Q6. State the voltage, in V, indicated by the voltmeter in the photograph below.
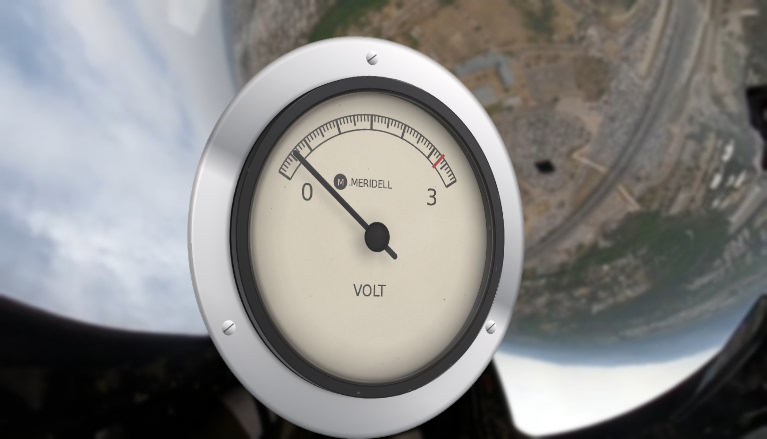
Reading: 0.25 V
